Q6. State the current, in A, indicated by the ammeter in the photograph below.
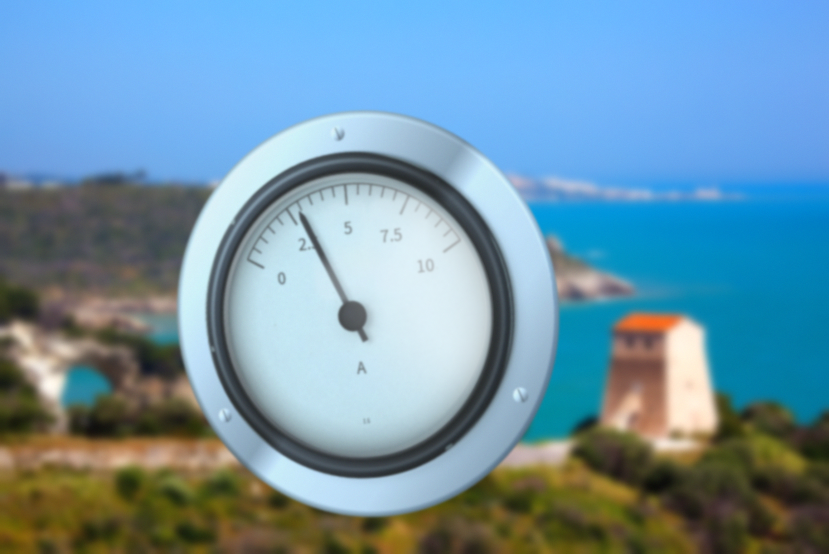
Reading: 3 A
